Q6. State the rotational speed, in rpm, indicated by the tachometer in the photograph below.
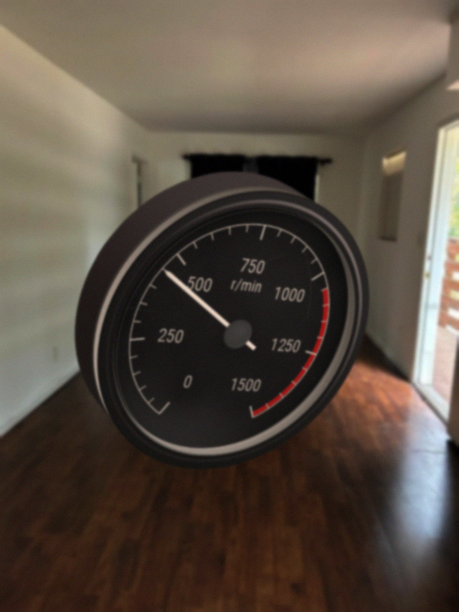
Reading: 450 rpm
